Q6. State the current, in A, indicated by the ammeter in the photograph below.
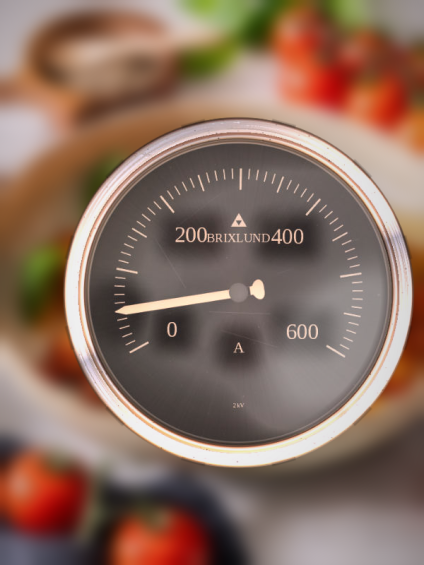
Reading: 50 A
